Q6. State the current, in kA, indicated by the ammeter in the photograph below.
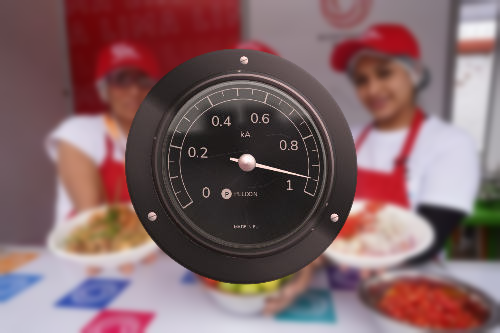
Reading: 0.95 kA
